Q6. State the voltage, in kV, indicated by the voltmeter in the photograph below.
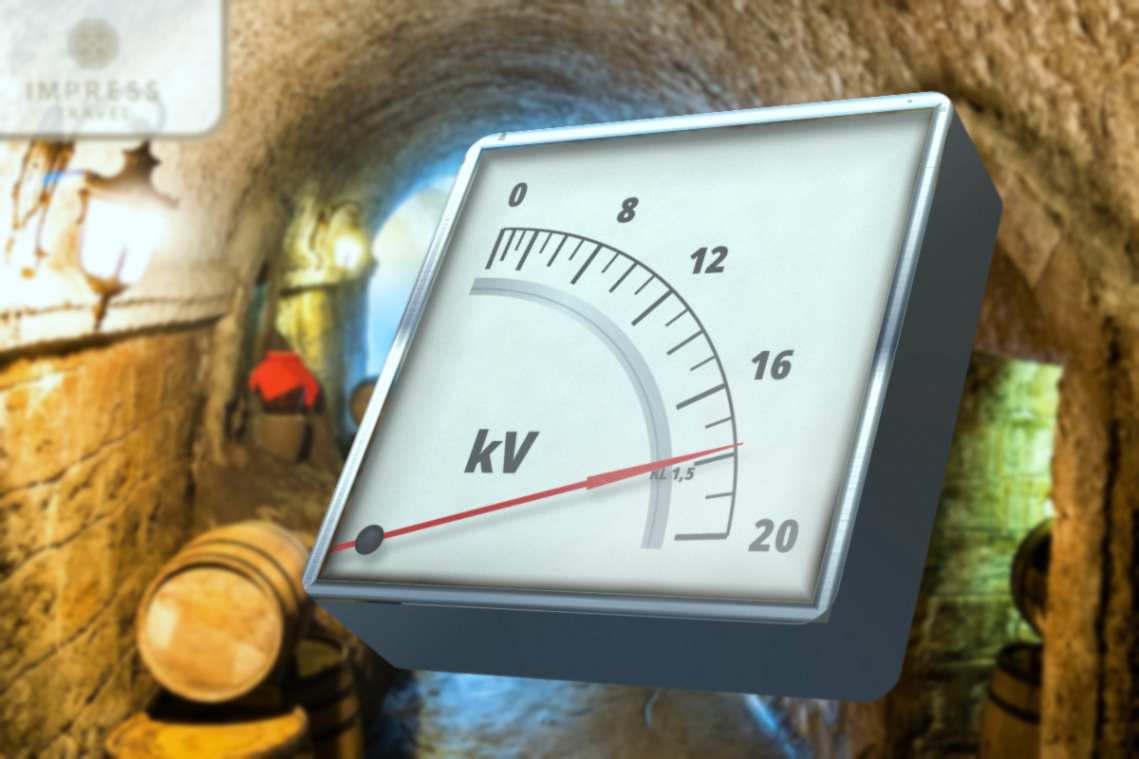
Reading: 18 kV
